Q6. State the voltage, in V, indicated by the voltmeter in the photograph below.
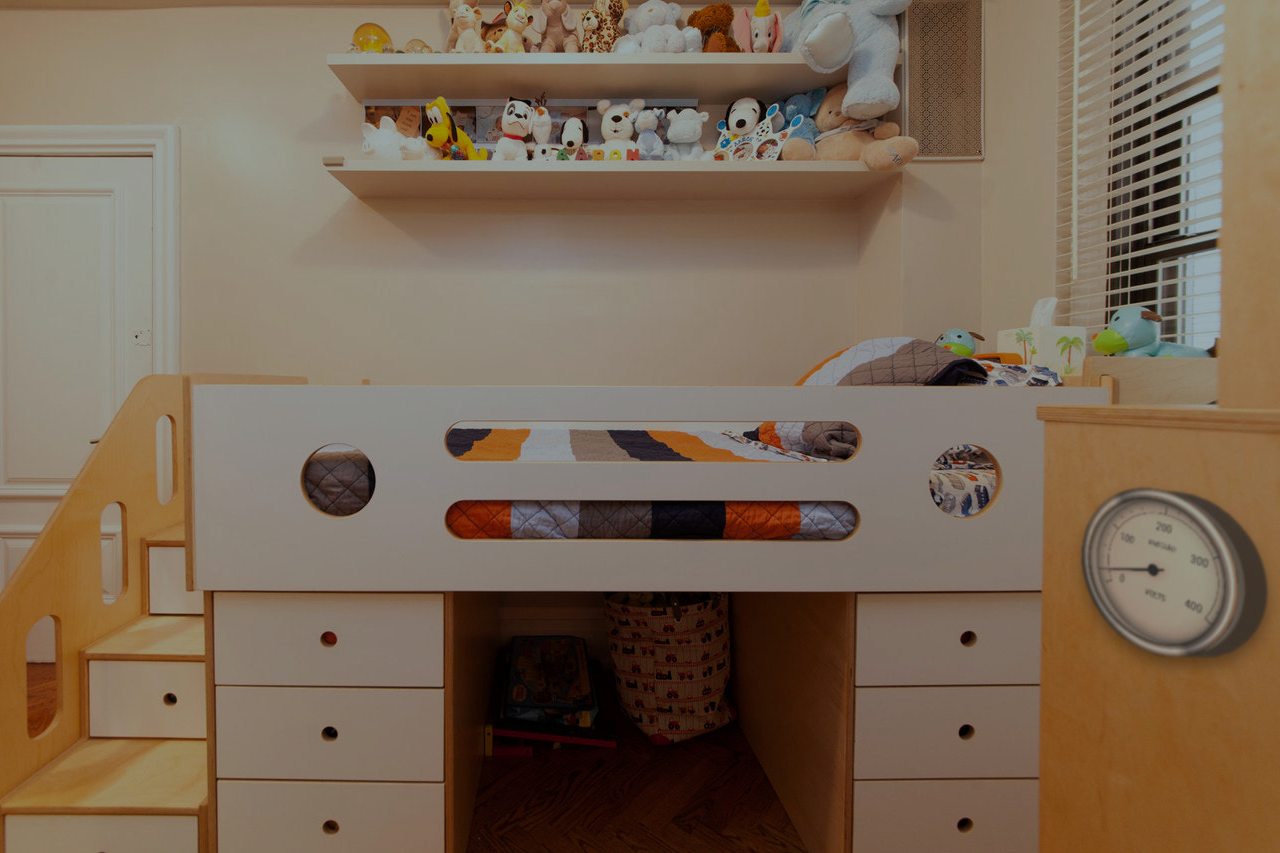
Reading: 20 V
